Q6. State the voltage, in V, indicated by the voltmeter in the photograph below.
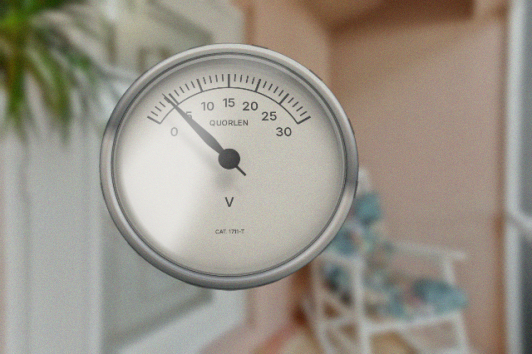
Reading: 4 V
